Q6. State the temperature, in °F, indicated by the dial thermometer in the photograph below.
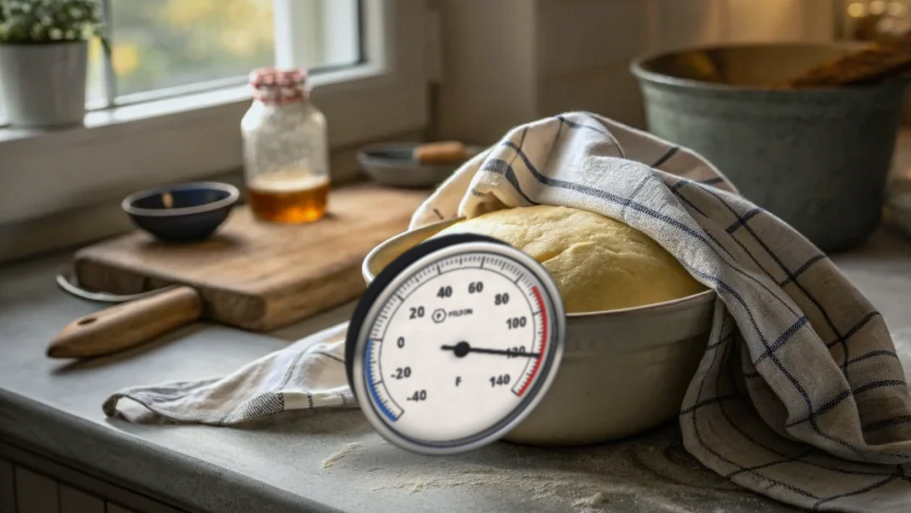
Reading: 120 °F
